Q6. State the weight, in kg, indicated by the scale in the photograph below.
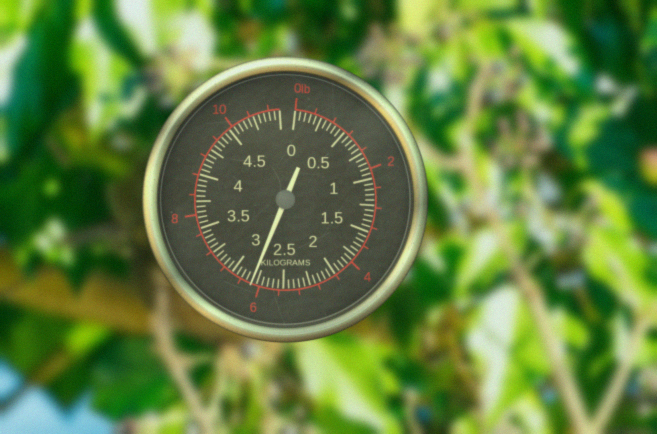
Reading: 2.8 kg
